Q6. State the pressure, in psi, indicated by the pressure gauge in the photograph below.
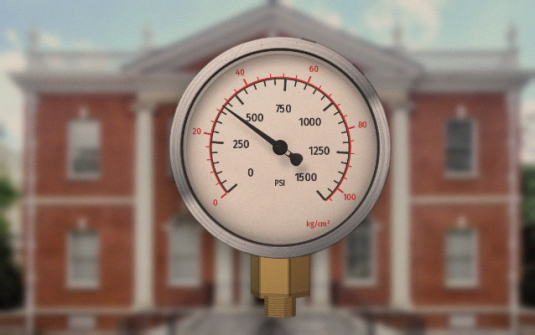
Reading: 425 psi
